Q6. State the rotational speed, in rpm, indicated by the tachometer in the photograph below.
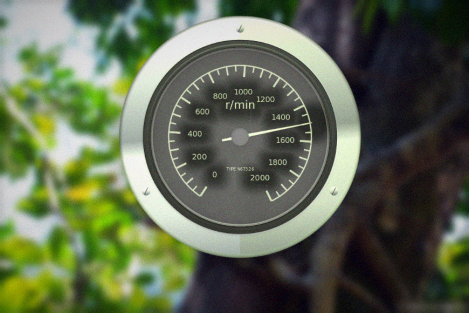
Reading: 1500 rpm
